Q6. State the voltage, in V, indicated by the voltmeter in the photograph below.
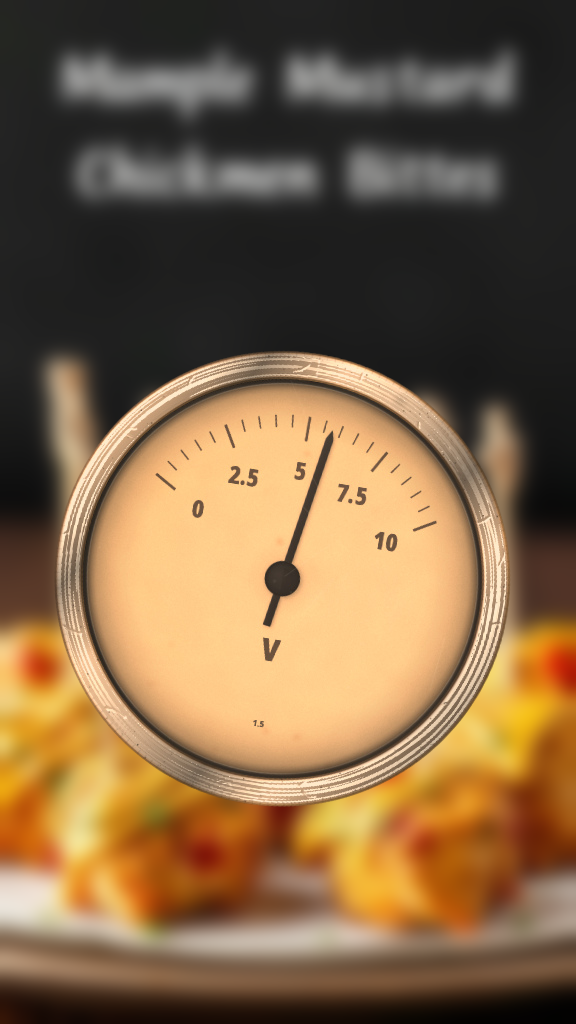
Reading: 5.75 V
